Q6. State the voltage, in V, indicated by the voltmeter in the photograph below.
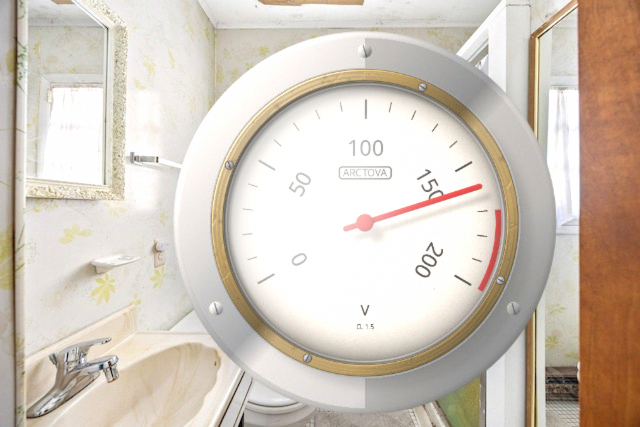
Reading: 160 V
